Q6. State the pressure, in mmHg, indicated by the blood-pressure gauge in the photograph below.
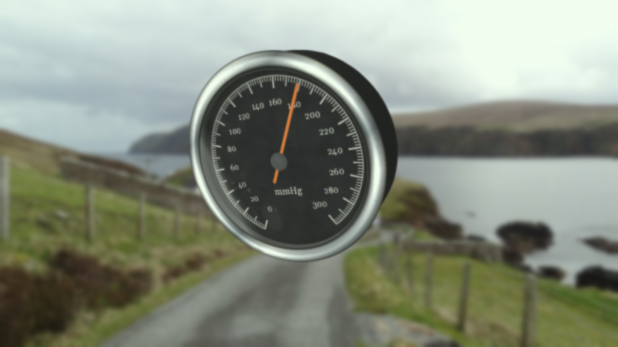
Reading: 180 mmHg
